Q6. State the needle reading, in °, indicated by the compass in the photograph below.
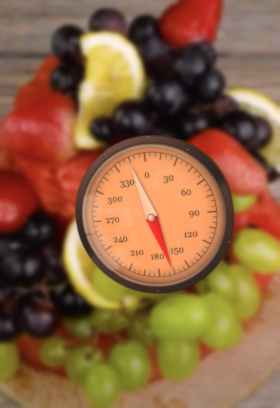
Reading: 165 °
